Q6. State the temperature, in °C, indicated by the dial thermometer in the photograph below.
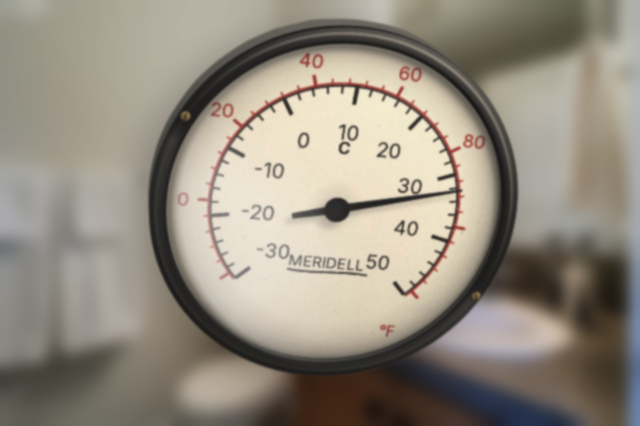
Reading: 32 °C
